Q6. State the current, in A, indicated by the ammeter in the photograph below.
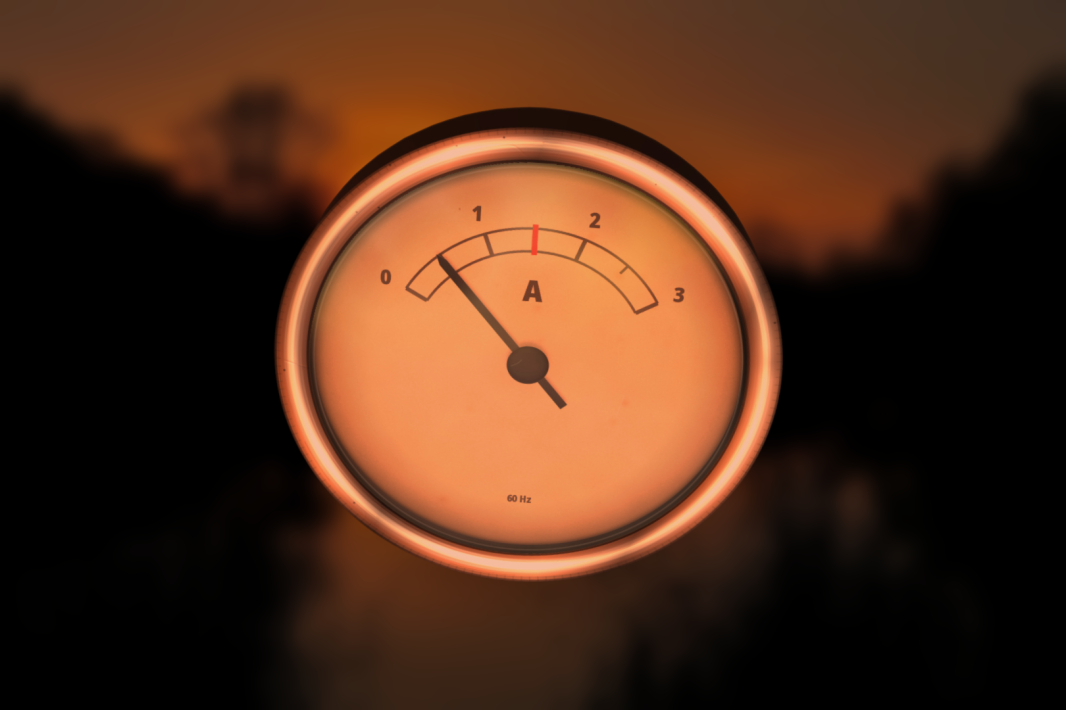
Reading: 0.5 A
